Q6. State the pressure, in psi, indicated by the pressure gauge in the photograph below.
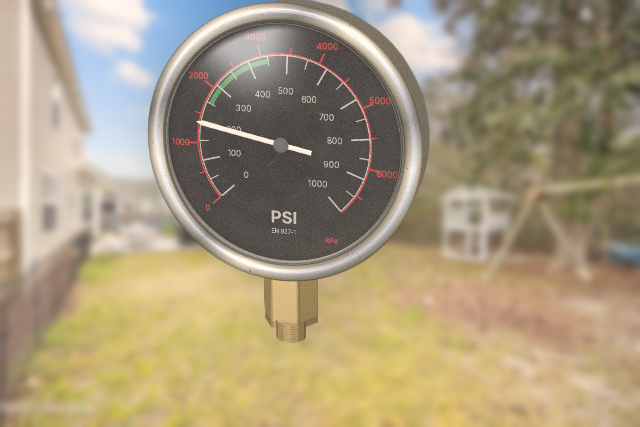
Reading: 200 psi
